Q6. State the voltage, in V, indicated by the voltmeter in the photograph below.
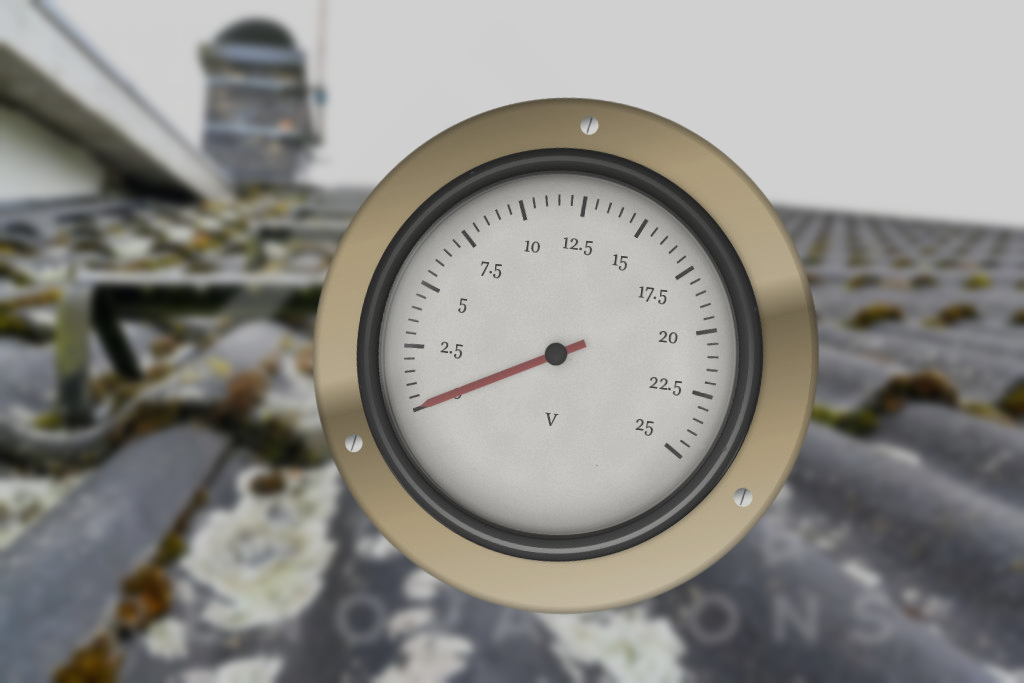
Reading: 0 V
